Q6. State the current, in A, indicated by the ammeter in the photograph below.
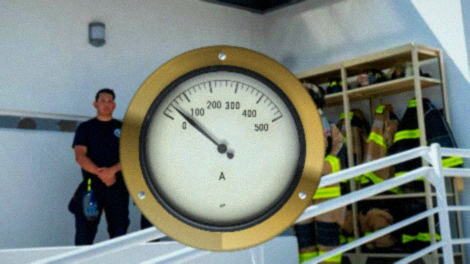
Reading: 40 A
